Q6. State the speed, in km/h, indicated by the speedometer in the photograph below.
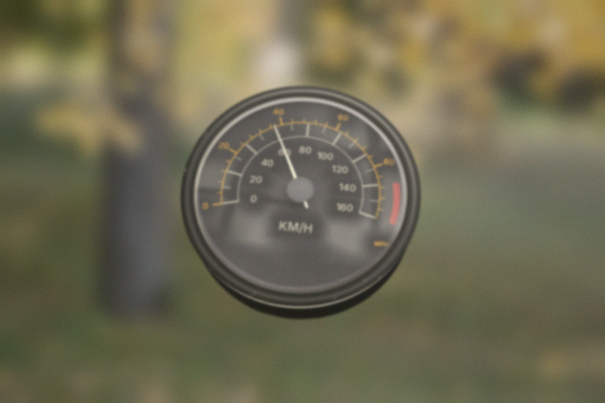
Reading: 60 km/h
